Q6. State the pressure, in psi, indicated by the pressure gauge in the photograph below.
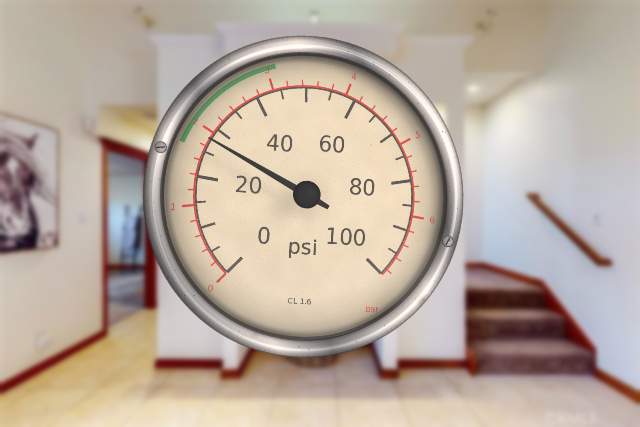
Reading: 27.5 psi
